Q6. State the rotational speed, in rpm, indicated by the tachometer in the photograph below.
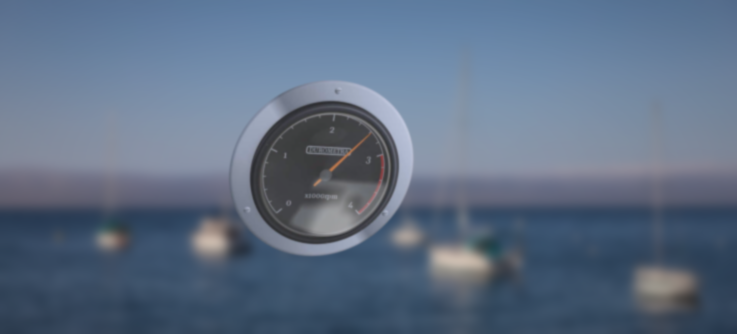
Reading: 2600 rpm
